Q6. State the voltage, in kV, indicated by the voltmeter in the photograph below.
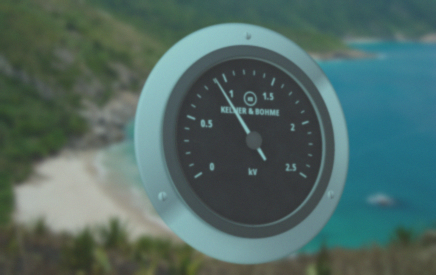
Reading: 0.9 kV
